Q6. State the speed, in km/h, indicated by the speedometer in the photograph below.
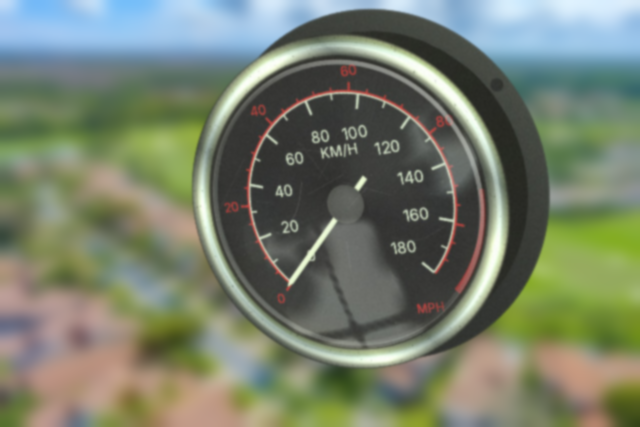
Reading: 0 km/h
